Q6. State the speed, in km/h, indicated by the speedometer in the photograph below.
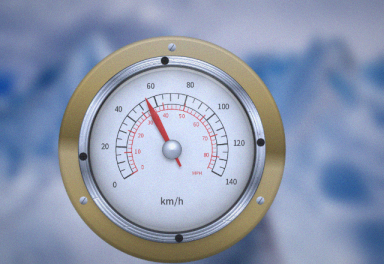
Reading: 55 km/h
